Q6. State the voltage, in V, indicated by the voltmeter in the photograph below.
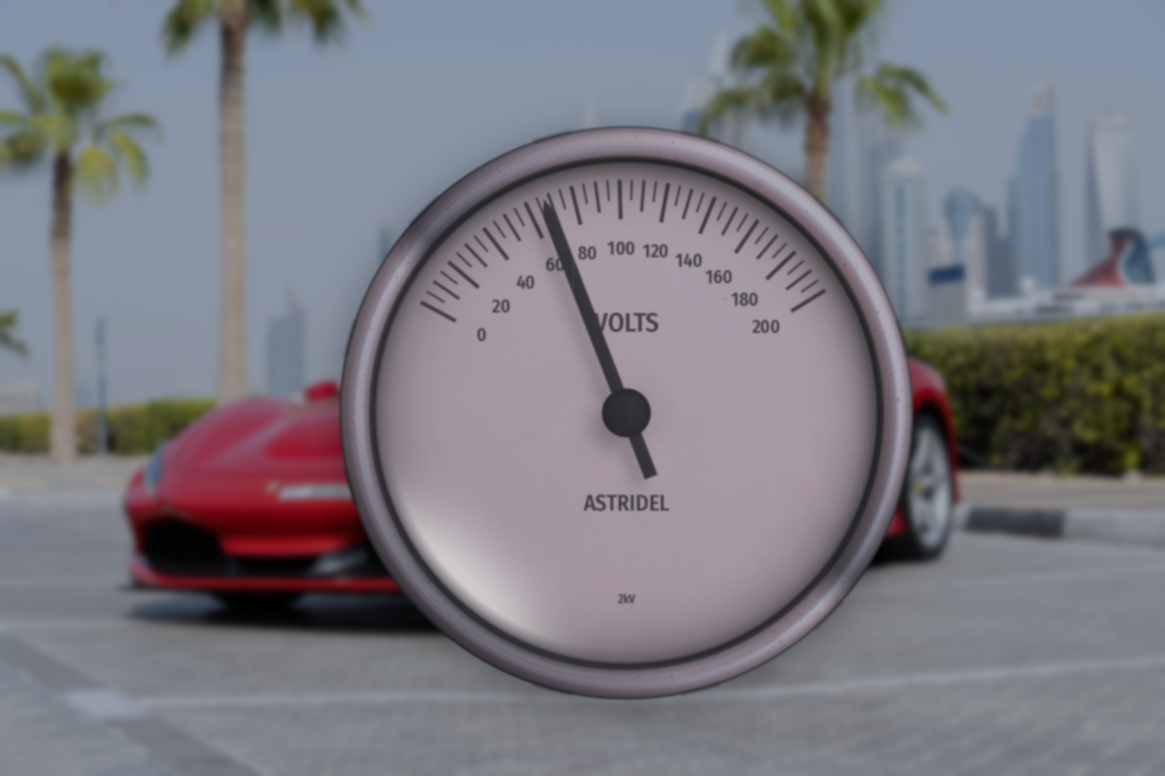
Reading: 67.5 V
